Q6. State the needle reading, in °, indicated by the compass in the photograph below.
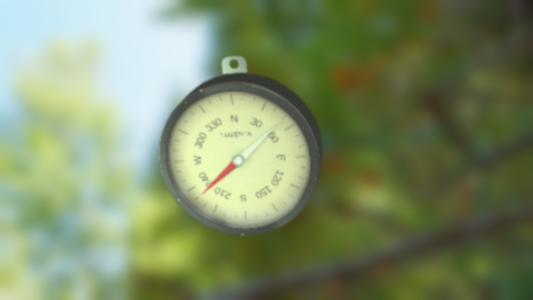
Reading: 230 °
